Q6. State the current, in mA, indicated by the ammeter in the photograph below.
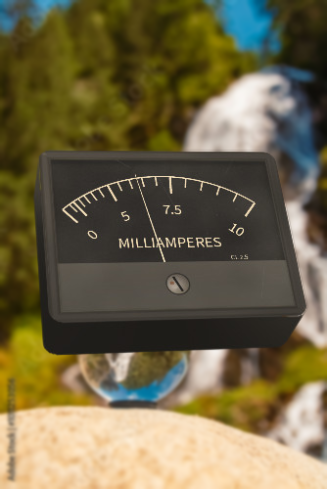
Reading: 6.25 mA
